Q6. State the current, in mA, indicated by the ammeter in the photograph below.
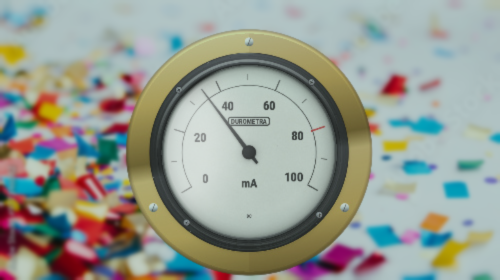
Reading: 35 mA
